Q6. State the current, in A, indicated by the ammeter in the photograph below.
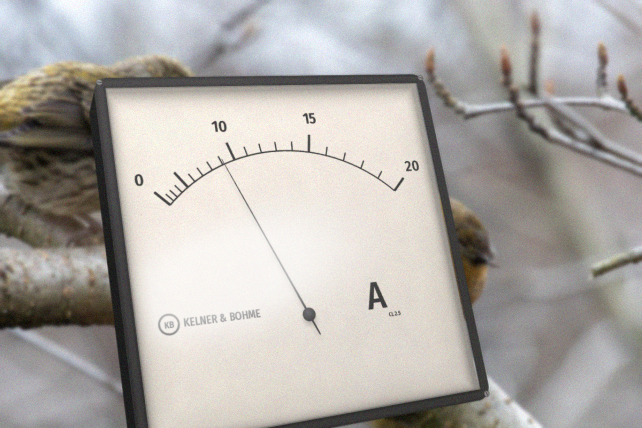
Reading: 9 A
